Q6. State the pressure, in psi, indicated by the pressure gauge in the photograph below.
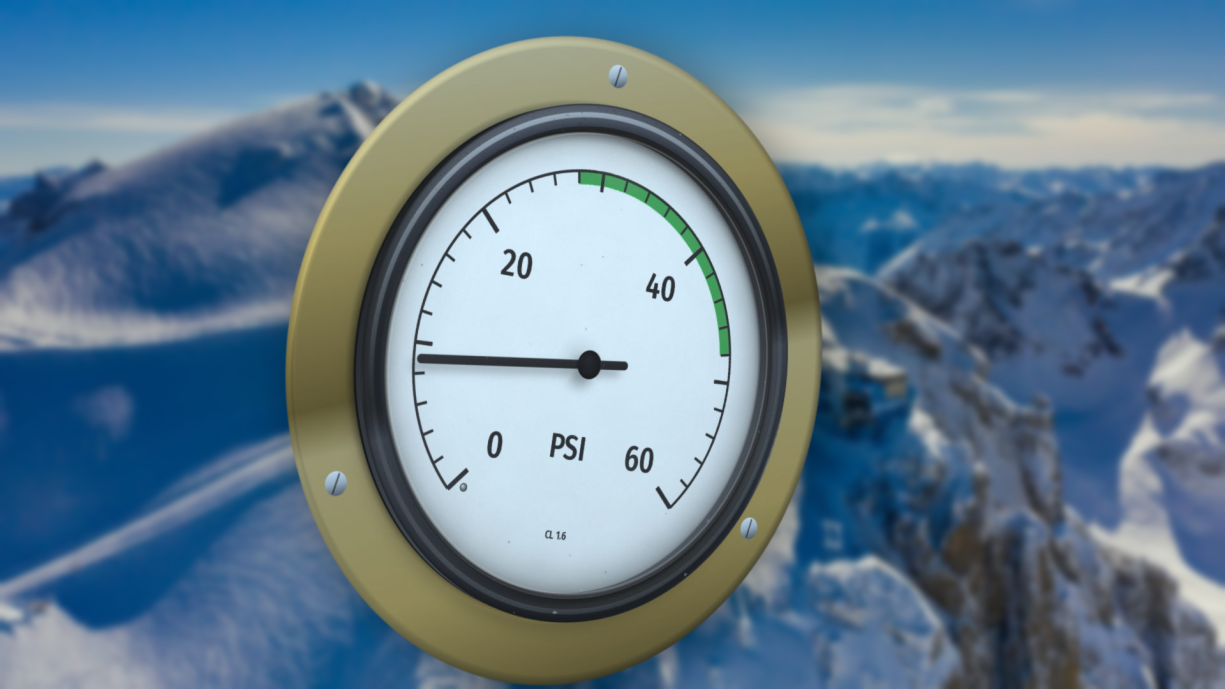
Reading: 9 psi
